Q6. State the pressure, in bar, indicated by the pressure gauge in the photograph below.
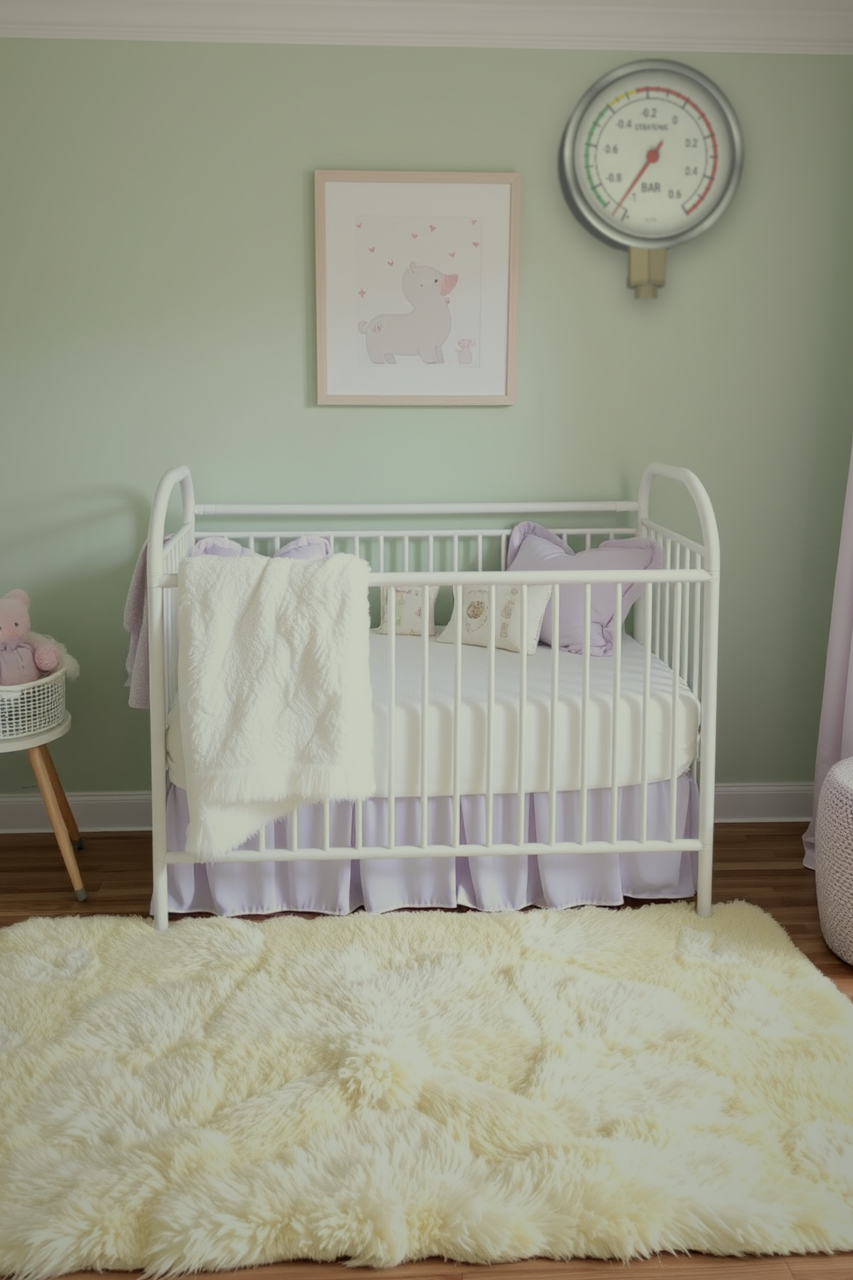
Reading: -0.95 bar
